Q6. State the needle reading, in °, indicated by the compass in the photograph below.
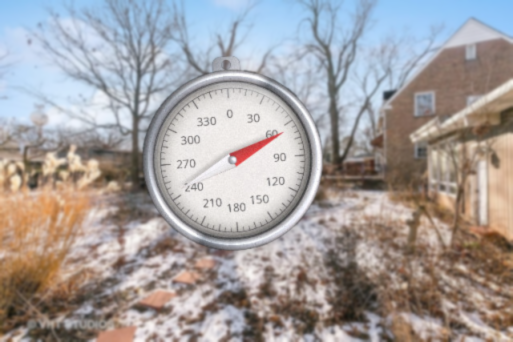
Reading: 65 °
